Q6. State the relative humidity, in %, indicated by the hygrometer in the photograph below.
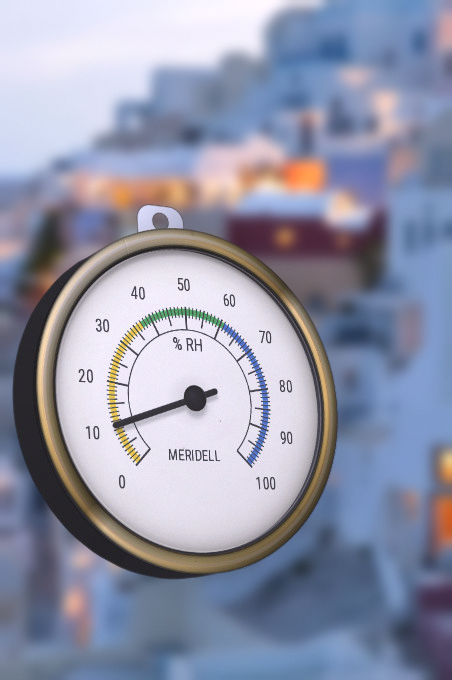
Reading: 10 %
